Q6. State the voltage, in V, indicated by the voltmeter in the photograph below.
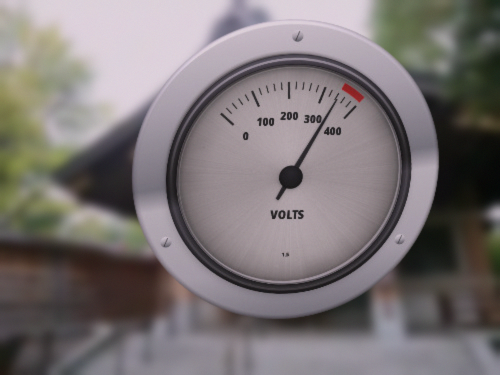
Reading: 340 V
